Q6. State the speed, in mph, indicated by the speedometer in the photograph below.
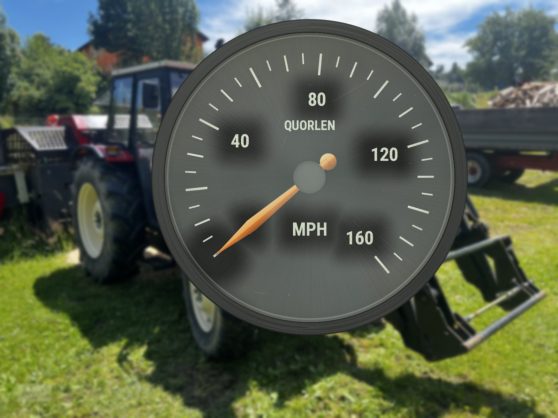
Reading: 0 mph
